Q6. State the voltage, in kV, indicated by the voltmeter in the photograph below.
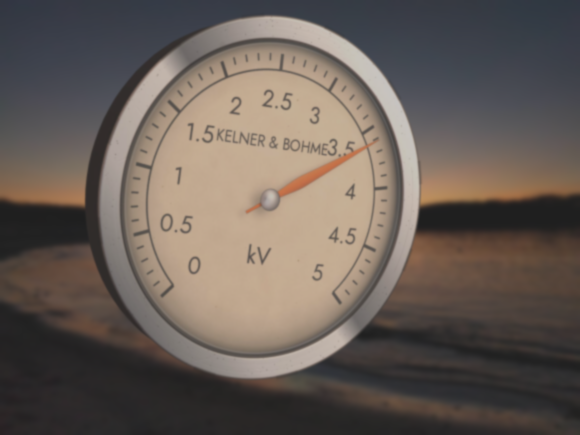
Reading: 3.6 kV
